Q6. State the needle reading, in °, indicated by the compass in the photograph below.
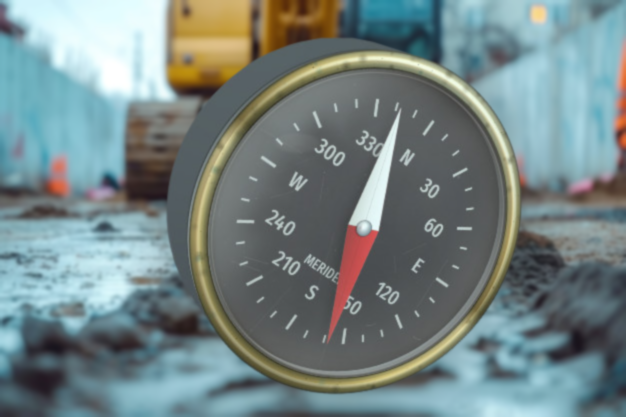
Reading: 160 °
